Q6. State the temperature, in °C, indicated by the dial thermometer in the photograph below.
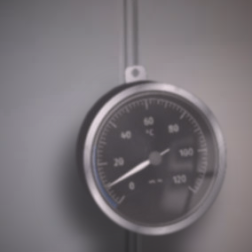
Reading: 10 °C
